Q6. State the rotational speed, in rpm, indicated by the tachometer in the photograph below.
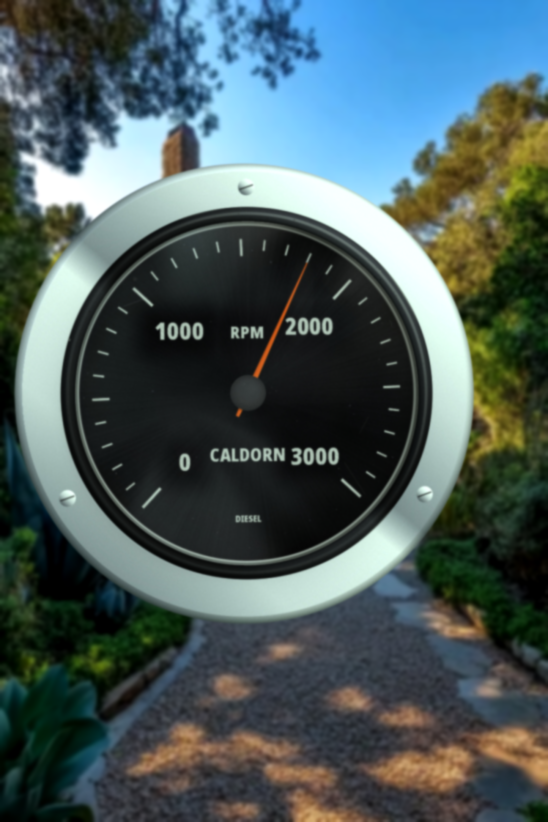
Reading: 1800 rpm
